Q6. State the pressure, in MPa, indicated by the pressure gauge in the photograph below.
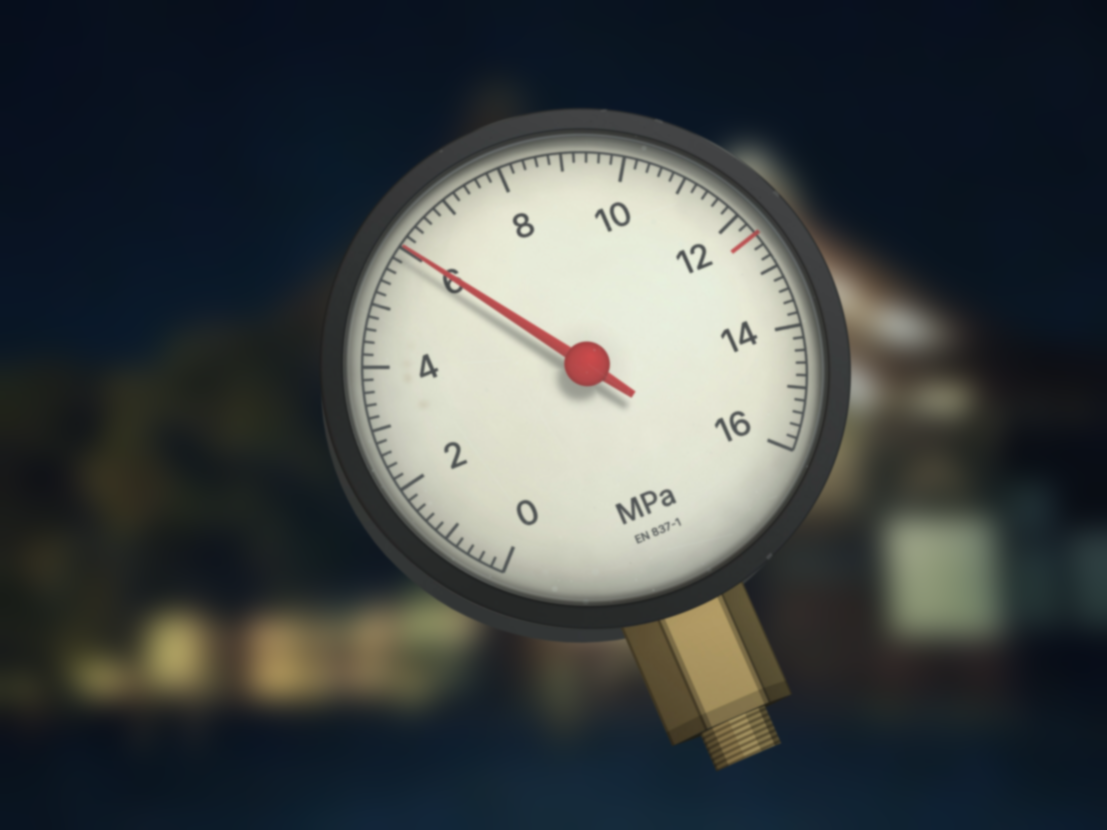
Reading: 6 MPa
